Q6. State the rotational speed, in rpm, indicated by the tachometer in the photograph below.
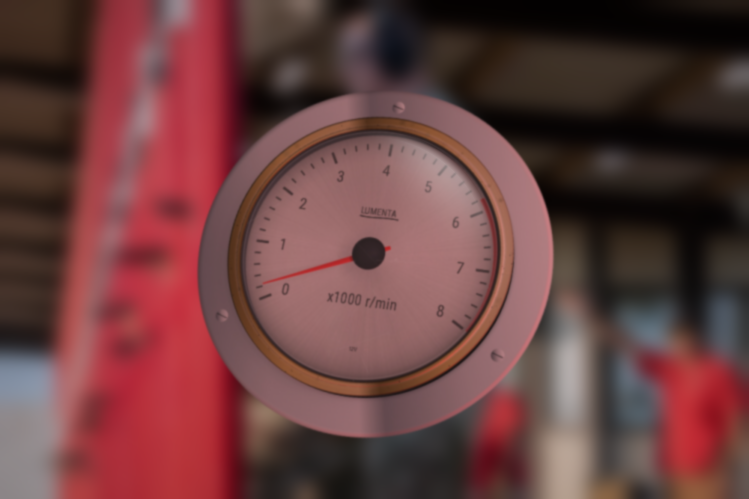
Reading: 200 rpm
